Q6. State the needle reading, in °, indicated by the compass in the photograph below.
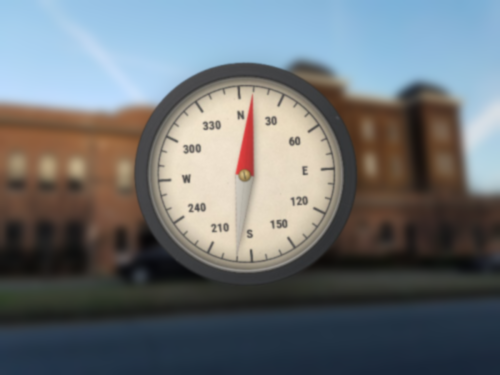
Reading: 10 °
